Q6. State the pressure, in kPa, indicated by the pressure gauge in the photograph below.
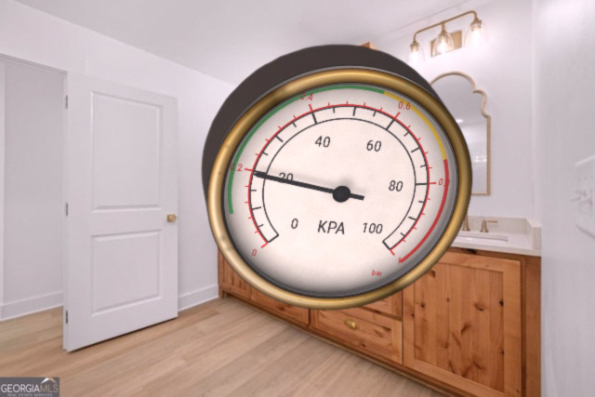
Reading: 20 kPa
